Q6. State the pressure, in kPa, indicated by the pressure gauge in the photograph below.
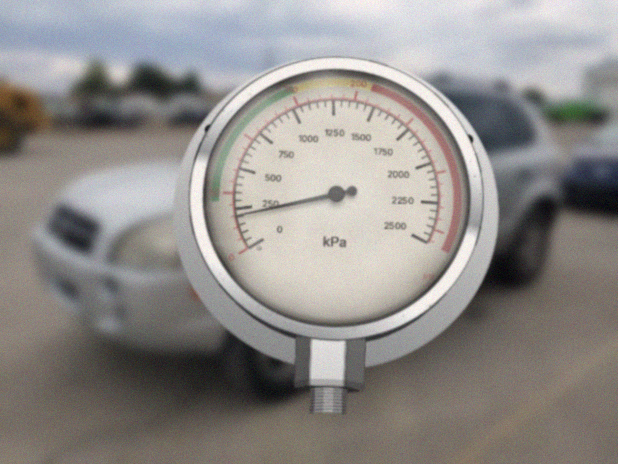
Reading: 200 kPa
